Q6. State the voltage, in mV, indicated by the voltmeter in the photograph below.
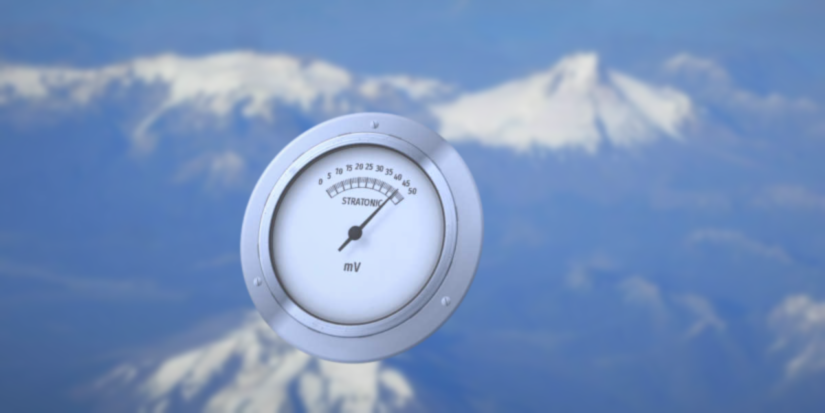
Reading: 45 mV
